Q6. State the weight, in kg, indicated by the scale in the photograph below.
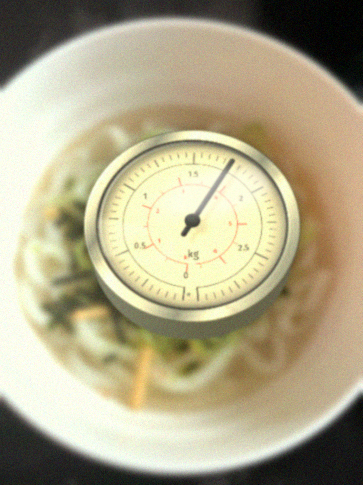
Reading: 1.75 kg
